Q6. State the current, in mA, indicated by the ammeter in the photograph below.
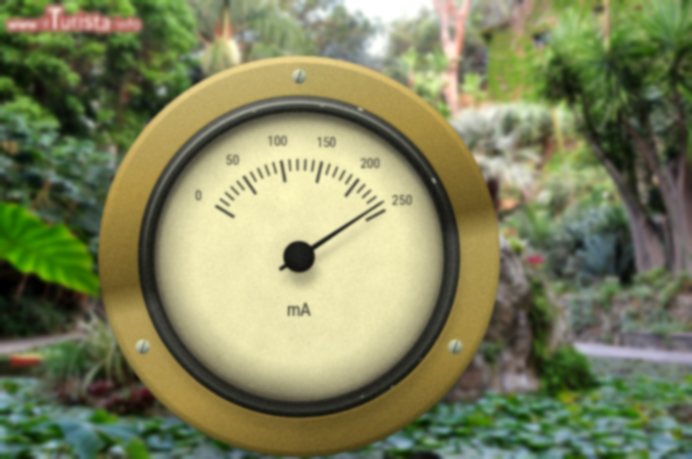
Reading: 240 mA
